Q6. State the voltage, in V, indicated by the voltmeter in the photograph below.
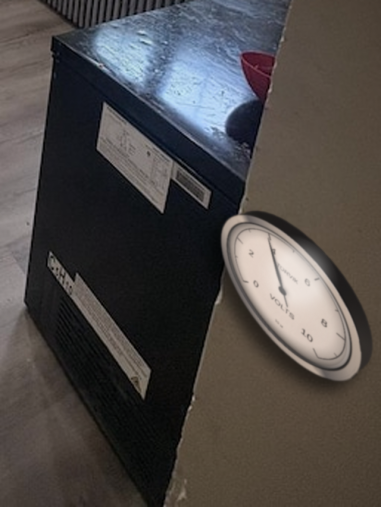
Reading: 4 V
